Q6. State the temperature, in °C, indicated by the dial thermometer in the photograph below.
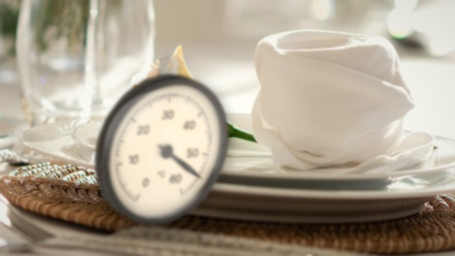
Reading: 55 °C
